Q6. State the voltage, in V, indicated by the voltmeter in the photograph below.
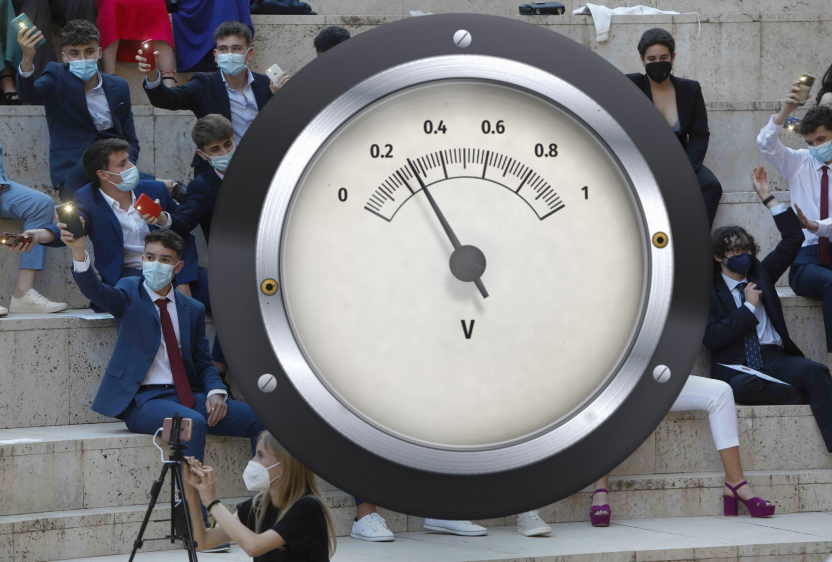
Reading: 0.26 V
